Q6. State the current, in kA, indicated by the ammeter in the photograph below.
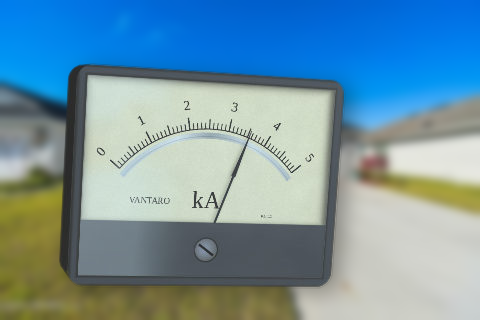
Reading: 3.5 kA
